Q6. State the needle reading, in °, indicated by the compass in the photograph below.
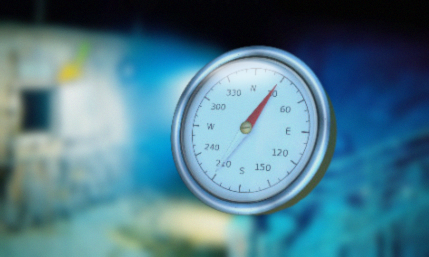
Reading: 30 °
